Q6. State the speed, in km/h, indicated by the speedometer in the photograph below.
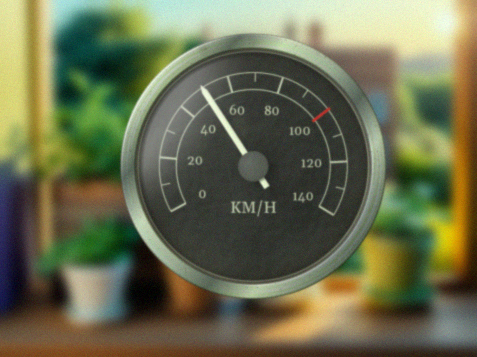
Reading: 50 km/h
